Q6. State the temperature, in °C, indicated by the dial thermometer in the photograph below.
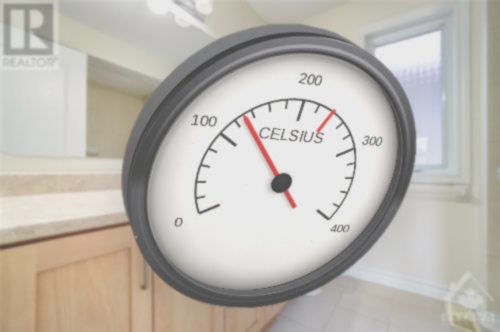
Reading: 130 °C
